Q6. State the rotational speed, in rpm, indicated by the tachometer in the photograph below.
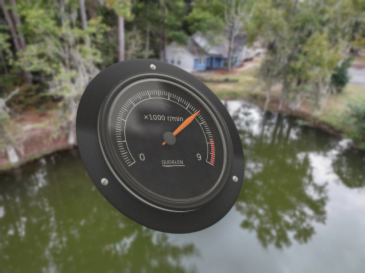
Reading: 6500 rpm
